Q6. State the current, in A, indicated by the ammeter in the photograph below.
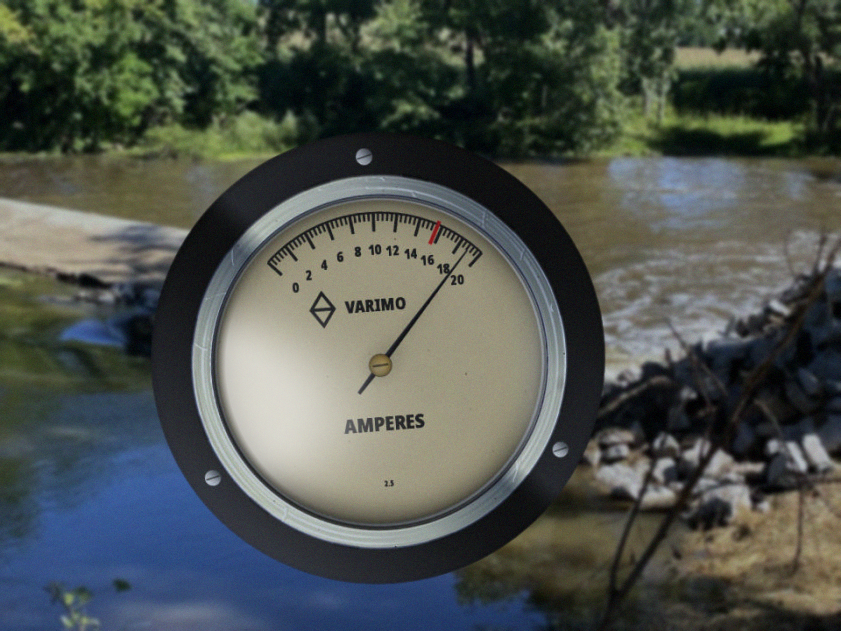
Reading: 18.8 A
